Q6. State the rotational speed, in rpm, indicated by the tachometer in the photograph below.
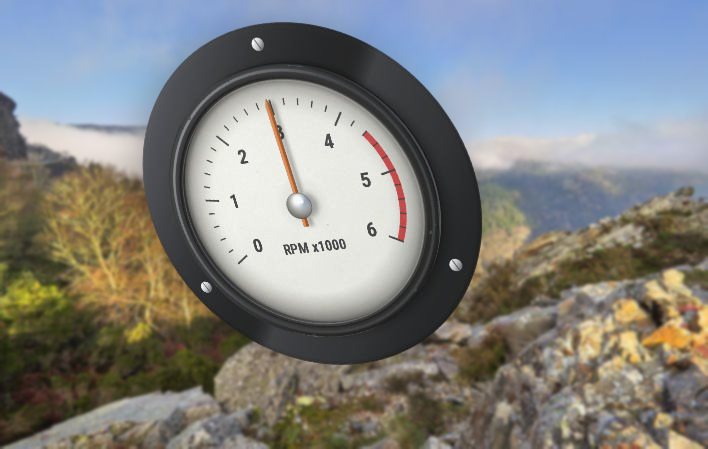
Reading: 3000 rpm
